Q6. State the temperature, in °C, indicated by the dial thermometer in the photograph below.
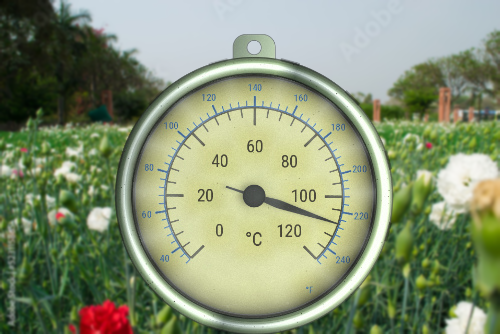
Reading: 108 °C
